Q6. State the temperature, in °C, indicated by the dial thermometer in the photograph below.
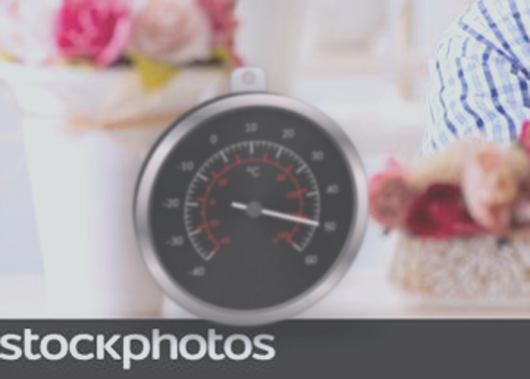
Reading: 50 °C
